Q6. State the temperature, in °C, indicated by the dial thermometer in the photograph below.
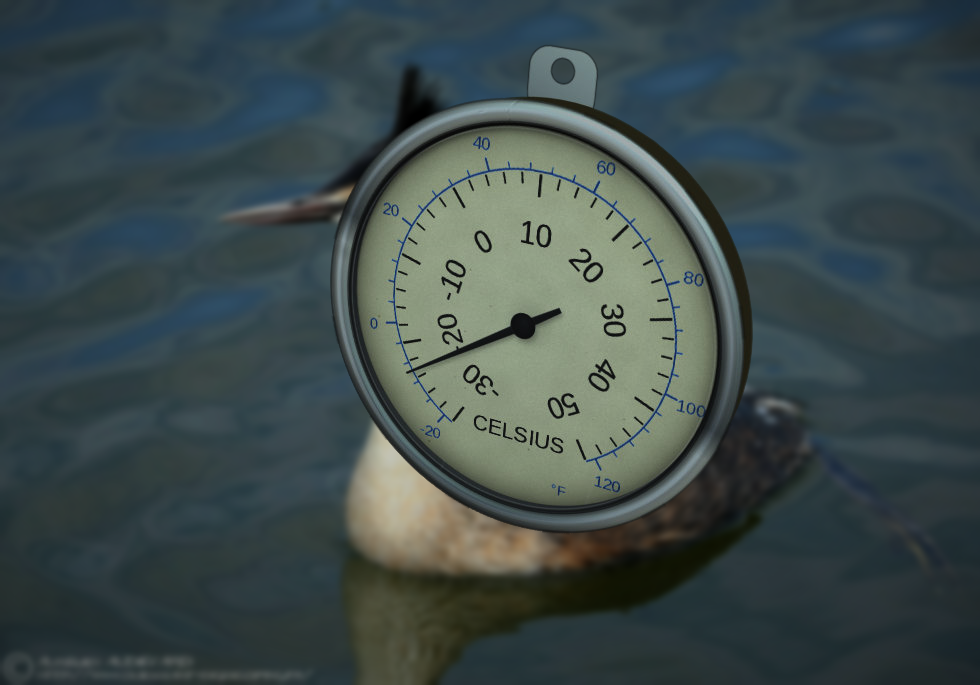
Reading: -23 °C
